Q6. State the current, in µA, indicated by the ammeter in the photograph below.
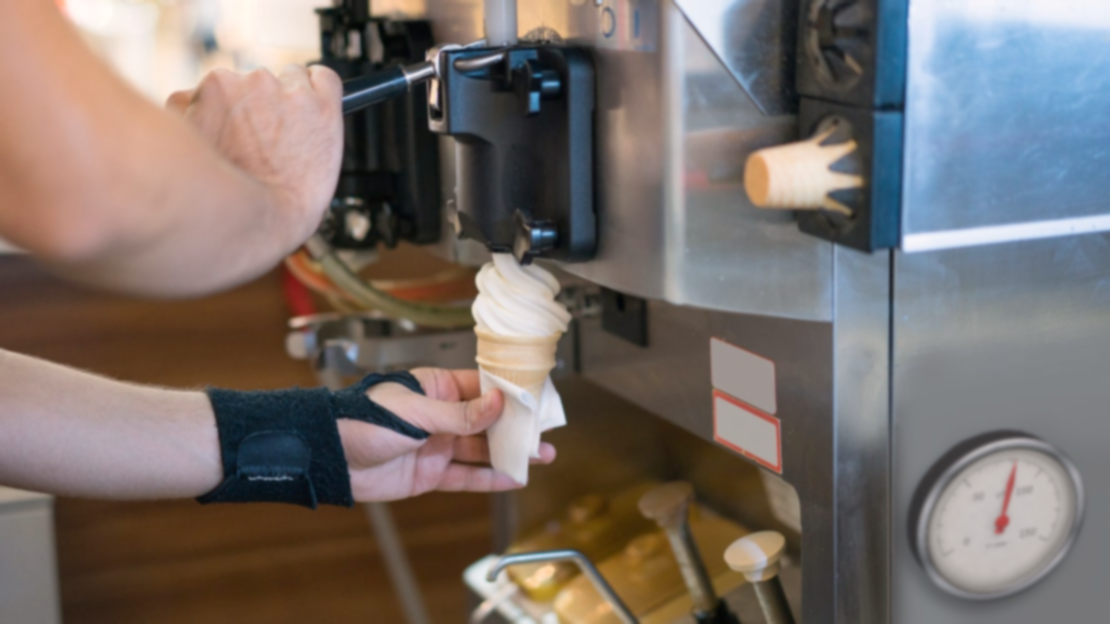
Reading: 80 µA
